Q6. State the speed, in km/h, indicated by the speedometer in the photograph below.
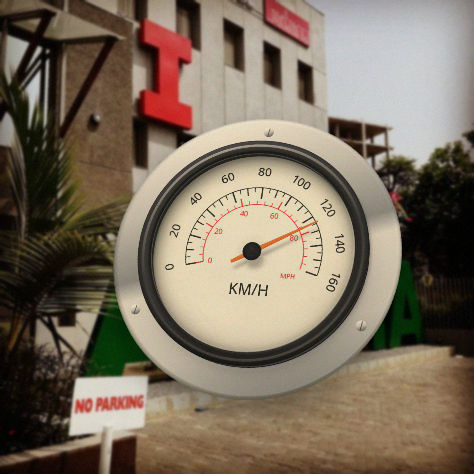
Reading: 125 km/h
